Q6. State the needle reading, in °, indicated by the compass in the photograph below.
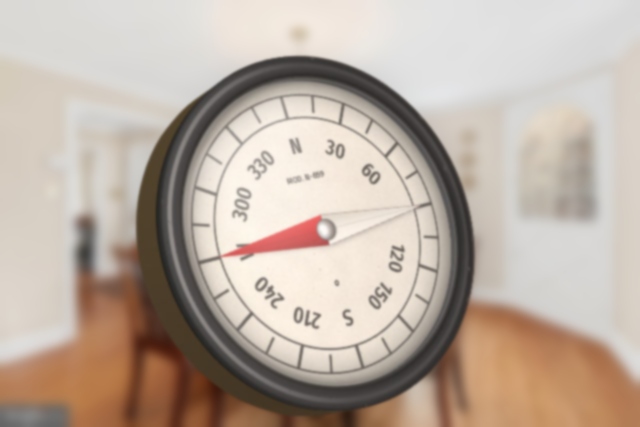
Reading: 270 °
